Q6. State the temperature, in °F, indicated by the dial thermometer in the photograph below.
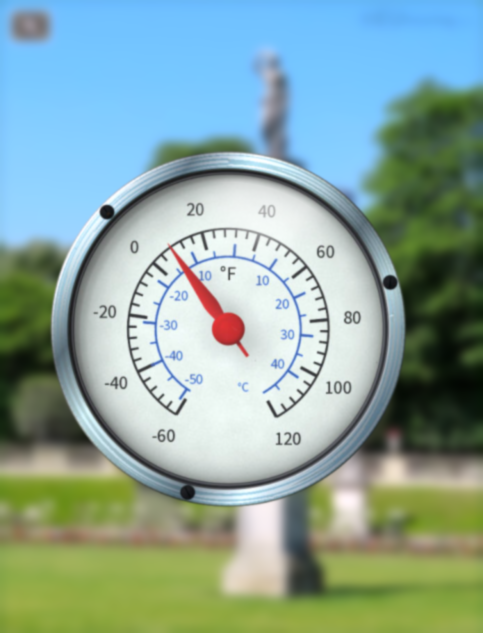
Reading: 8 °F
